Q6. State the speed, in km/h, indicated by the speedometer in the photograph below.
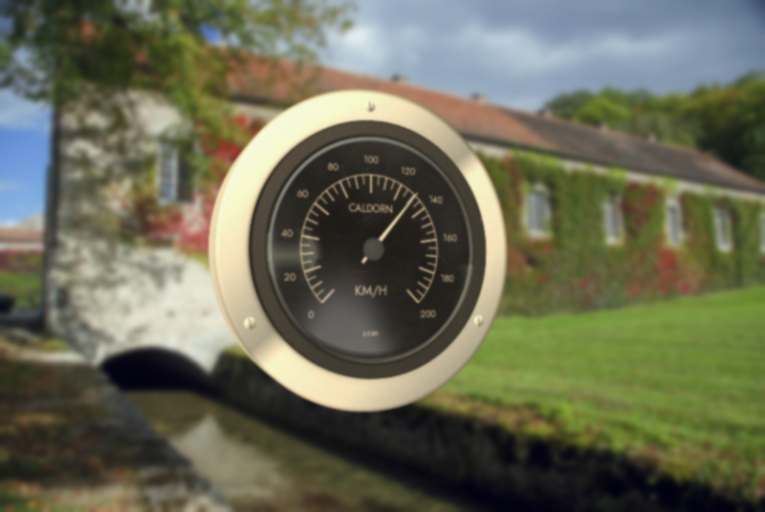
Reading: 130 km/h
